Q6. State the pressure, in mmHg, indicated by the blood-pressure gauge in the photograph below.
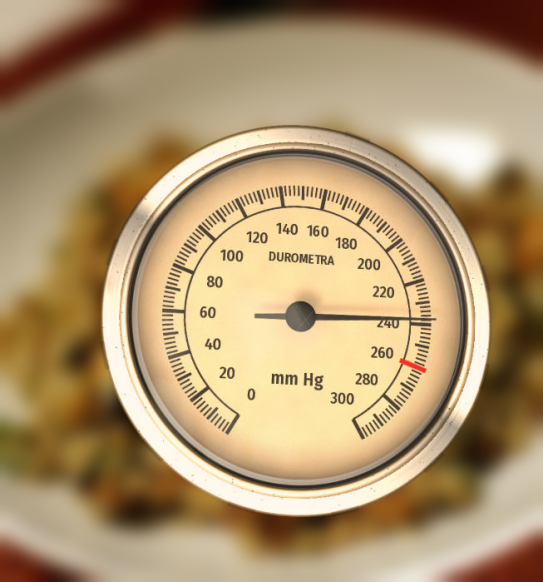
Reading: 238 mmHg
